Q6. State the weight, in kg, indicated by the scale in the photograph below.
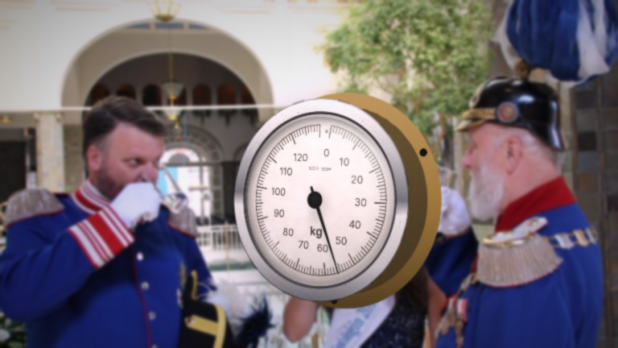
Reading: 55 kg
